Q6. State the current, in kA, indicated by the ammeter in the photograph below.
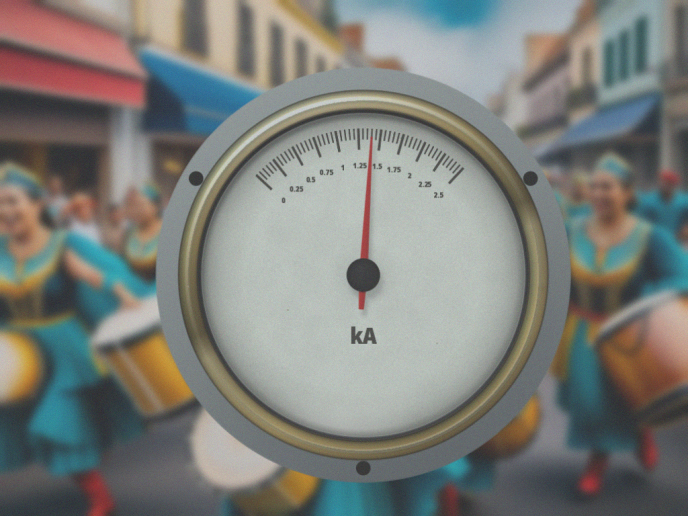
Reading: 1.4 kA
